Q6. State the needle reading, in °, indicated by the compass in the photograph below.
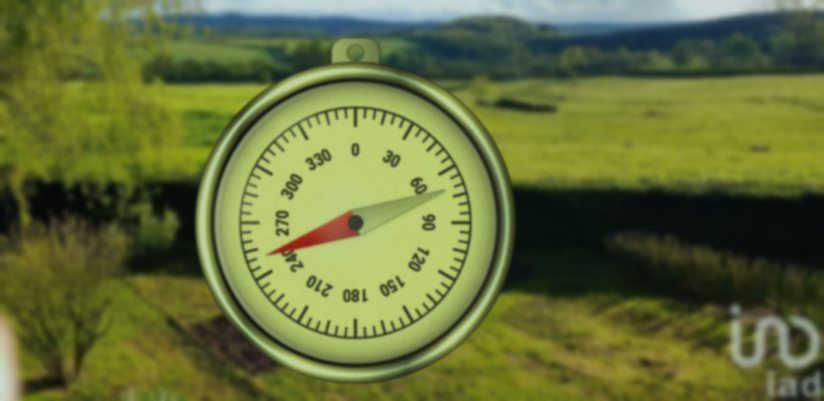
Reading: 250 °
